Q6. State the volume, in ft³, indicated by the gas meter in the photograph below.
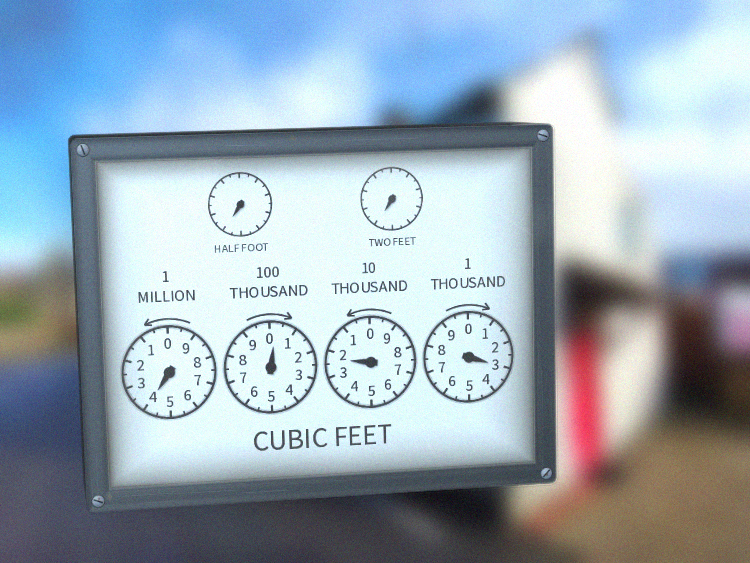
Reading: 402300 ft³
